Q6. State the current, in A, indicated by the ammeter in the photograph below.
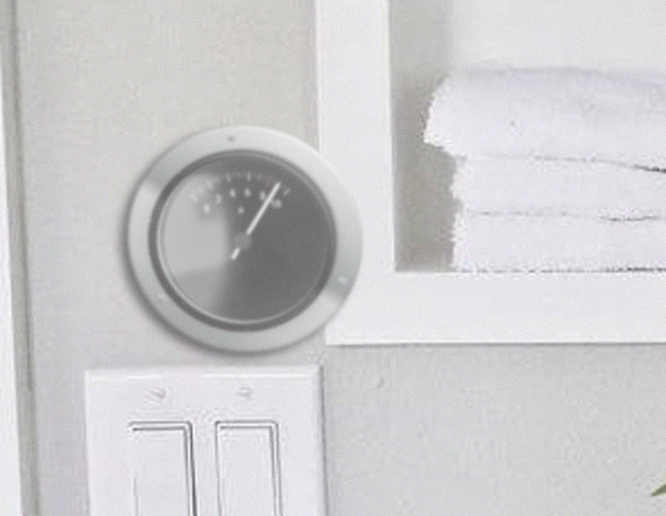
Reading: 9 A
